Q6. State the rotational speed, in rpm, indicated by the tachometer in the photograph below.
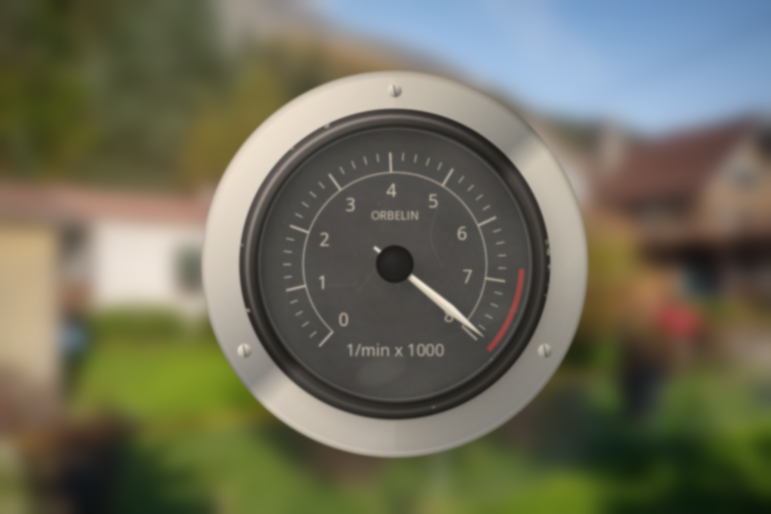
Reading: 7900 rpm
